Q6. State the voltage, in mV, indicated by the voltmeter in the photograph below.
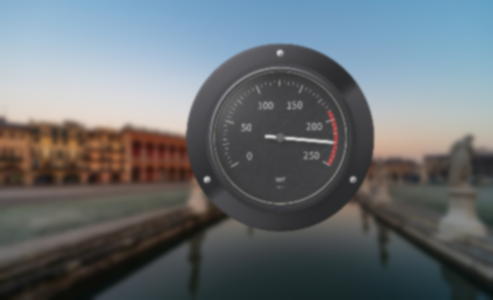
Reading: 225 mV
